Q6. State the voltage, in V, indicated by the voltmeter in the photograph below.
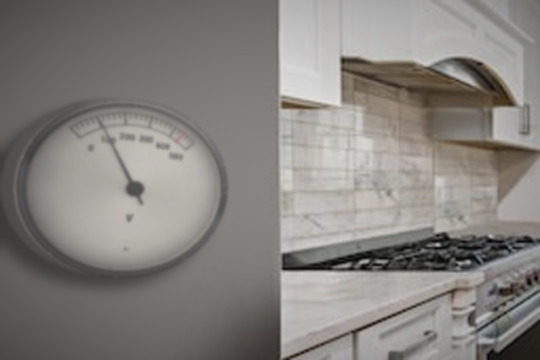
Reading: 100 V
